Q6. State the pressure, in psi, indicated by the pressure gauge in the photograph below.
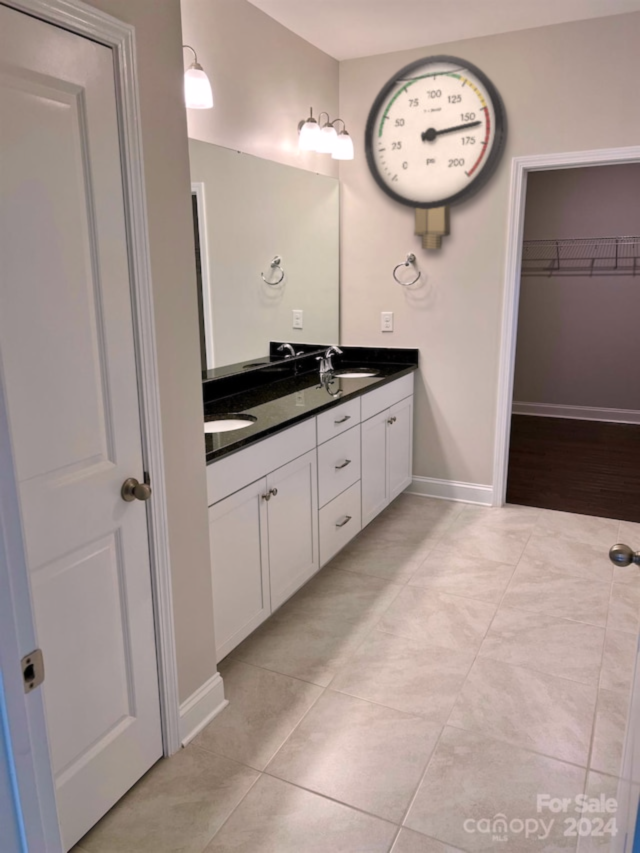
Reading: 160 psi
